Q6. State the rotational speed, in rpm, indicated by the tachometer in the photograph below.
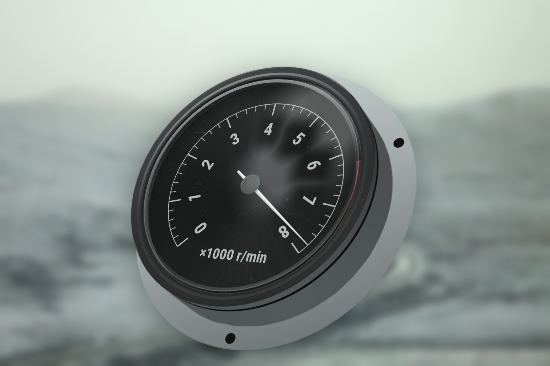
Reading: 7800 rpm
